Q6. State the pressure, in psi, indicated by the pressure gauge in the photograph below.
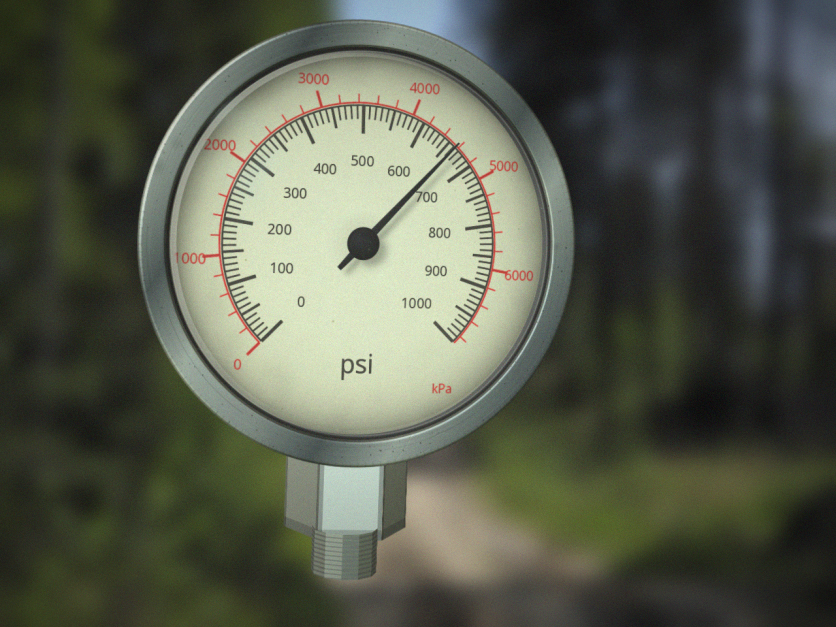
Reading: 660 psi
